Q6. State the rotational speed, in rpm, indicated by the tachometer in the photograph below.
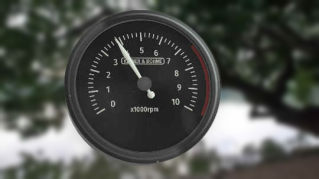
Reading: 3800 rpm
